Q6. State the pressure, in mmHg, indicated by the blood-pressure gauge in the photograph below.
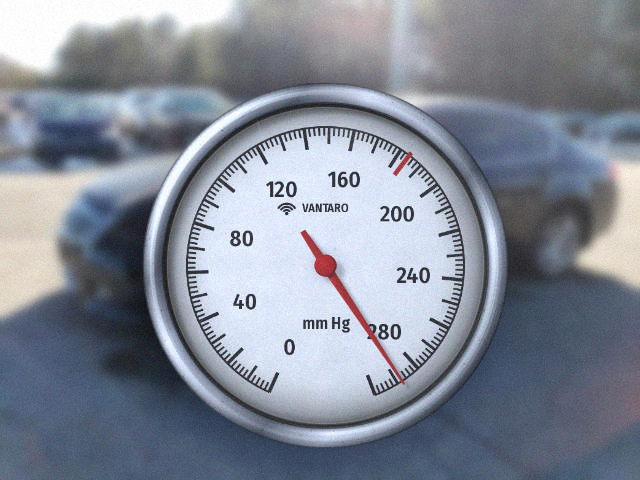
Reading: 288 mmHg
